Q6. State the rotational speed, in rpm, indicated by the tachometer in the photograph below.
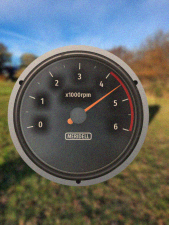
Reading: 4500 rpm
